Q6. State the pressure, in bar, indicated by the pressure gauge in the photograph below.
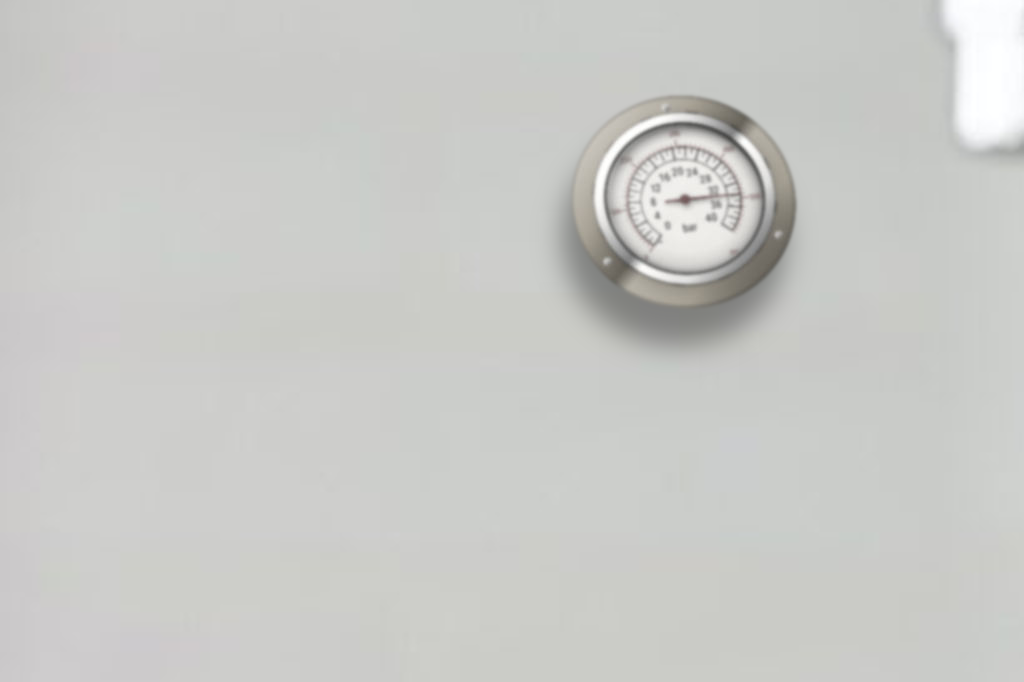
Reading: 34 bar
